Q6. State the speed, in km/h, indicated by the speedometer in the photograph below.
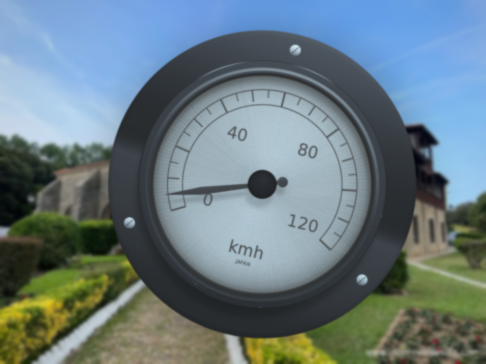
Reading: 5 km/h
